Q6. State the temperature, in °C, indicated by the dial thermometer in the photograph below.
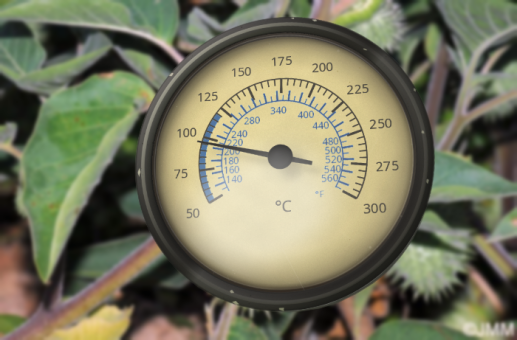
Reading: 95 °C
